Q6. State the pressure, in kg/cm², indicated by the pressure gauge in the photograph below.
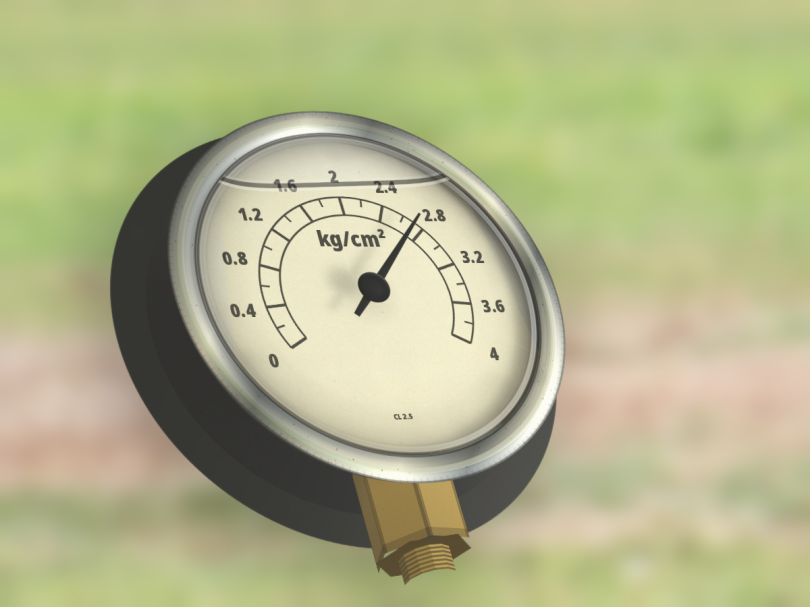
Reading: 2.7 kg/cm²
